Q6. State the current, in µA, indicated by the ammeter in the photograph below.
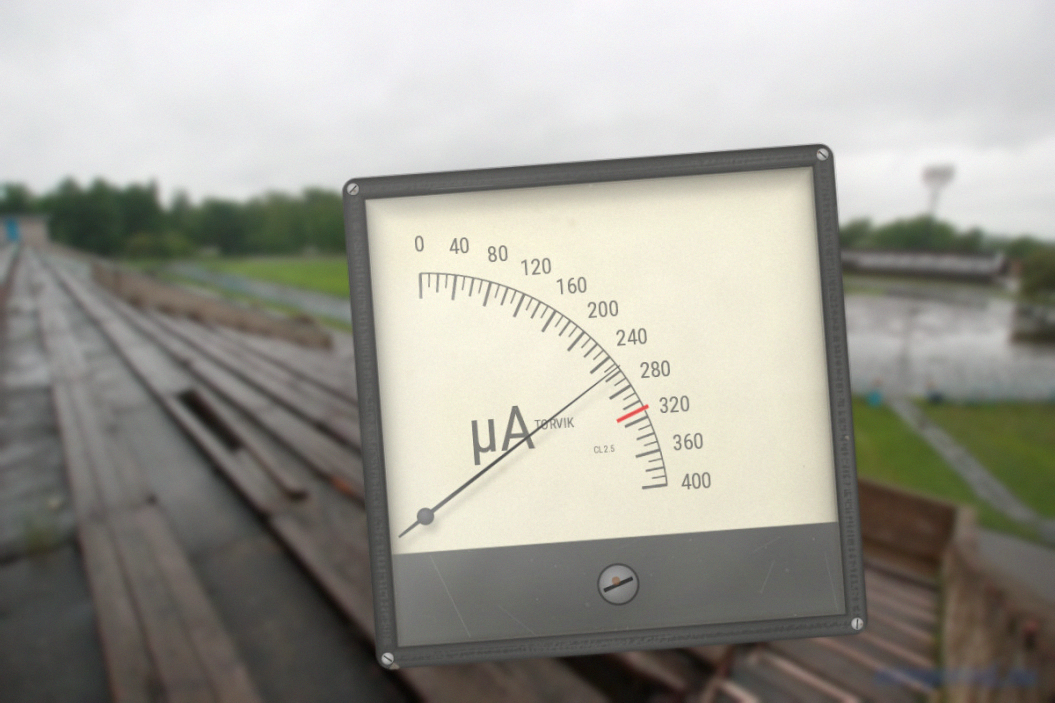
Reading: 255 µA
